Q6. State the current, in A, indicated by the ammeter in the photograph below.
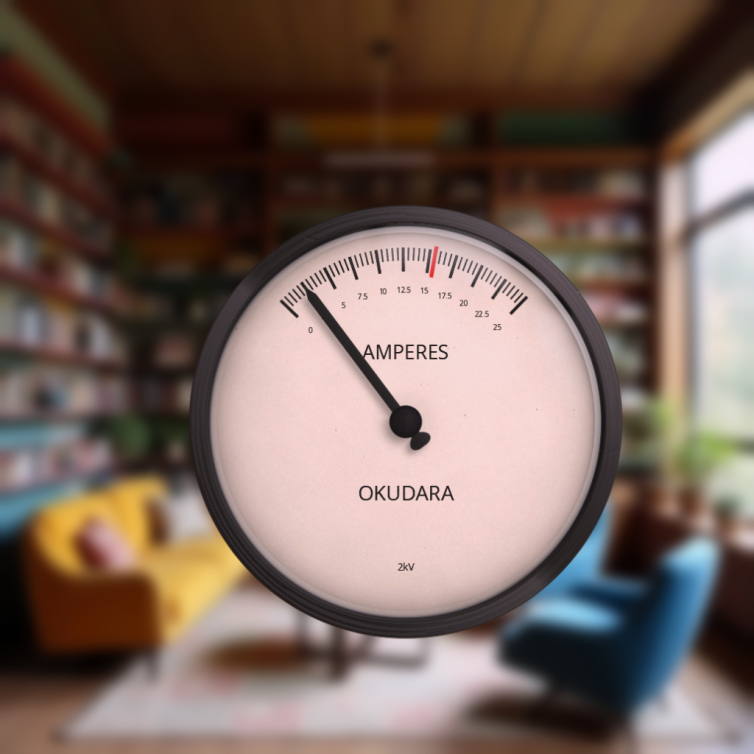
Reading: 2.5 A
